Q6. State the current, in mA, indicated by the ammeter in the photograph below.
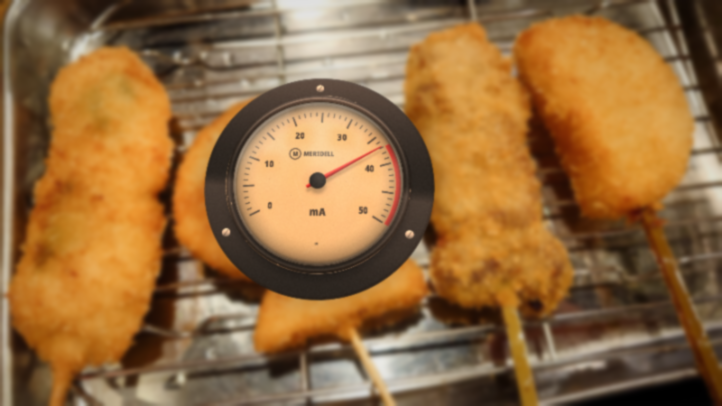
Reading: 37 mA
